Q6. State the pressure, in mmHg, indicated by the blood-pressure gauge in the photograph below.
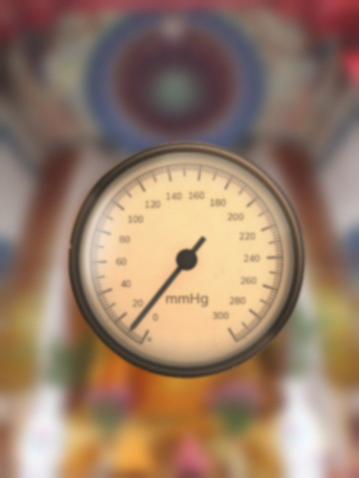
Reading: 10 mmHg
